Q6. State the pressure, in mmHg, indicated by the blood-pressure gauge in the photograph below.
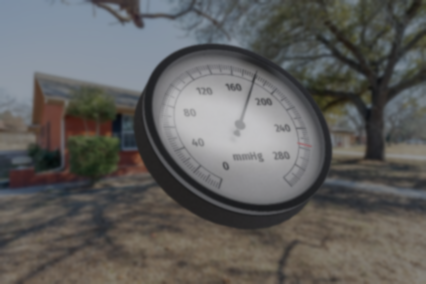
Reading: 180 mmHg
